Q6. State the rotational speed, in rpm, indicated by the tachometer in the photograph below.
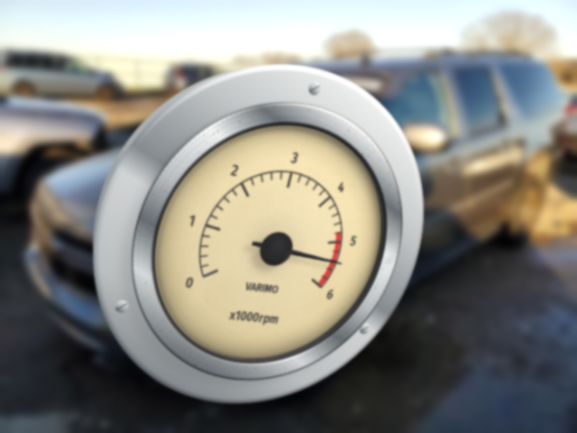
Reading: 5400 rpm
